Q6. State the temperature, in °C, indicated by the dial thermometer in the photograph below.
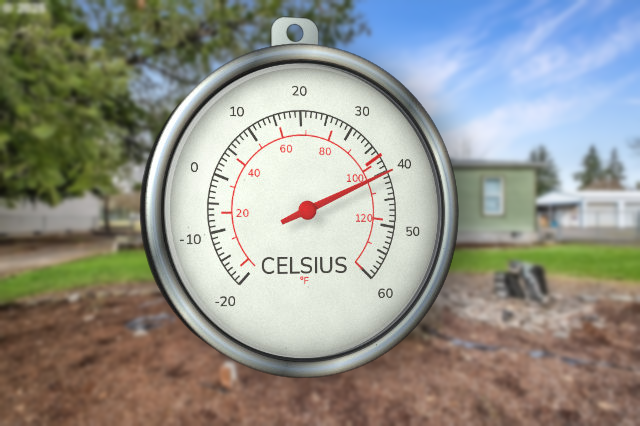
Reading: 40 °C
